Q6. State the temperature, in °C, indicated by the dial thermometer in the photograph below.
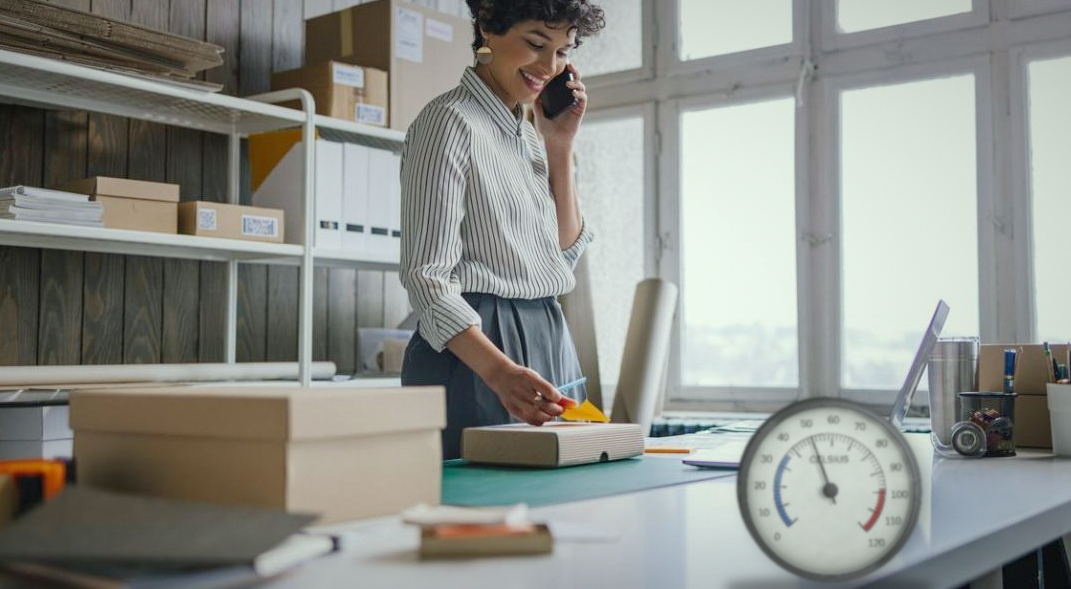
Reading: 50 °C
